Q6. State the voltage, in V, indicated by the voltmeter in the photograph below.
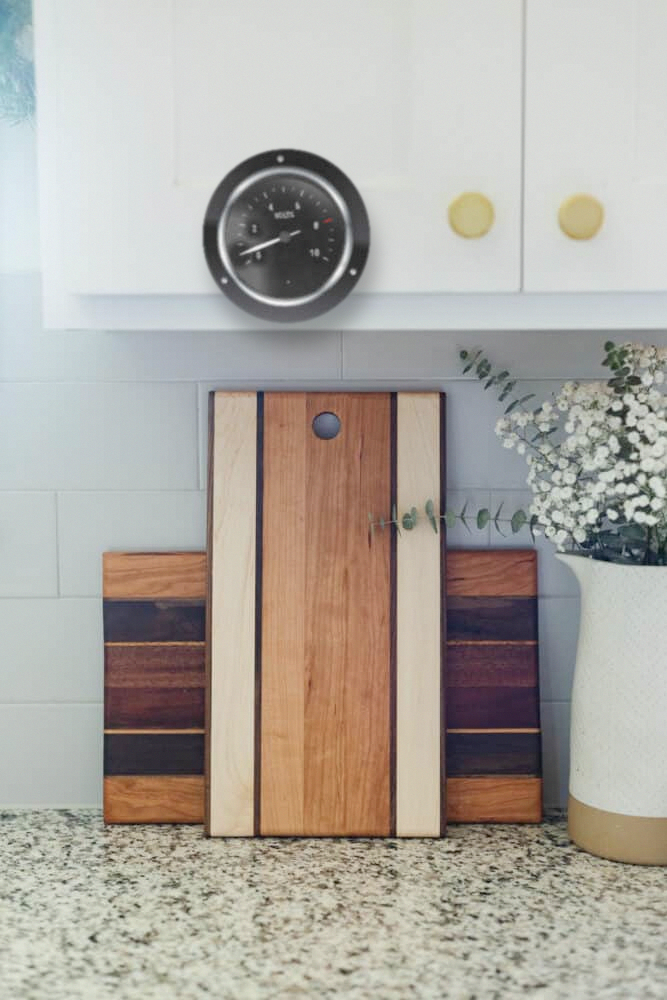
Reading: 0.5 V
